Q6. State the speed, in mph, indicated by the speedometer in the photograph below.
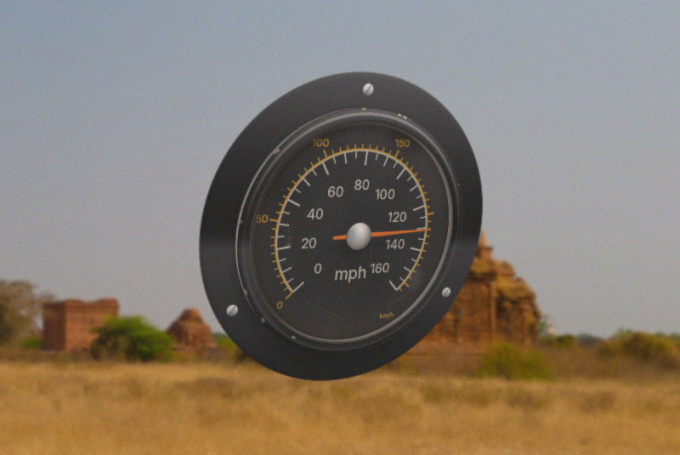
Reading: 130 mph
